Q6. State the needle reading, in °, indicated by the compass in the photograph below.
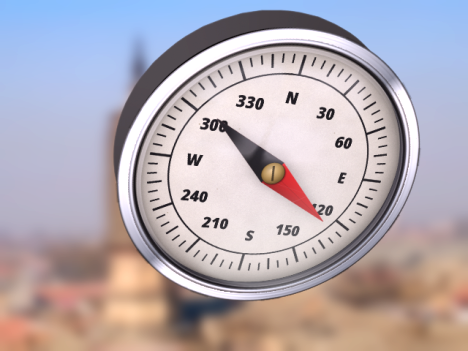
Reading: 125 °
